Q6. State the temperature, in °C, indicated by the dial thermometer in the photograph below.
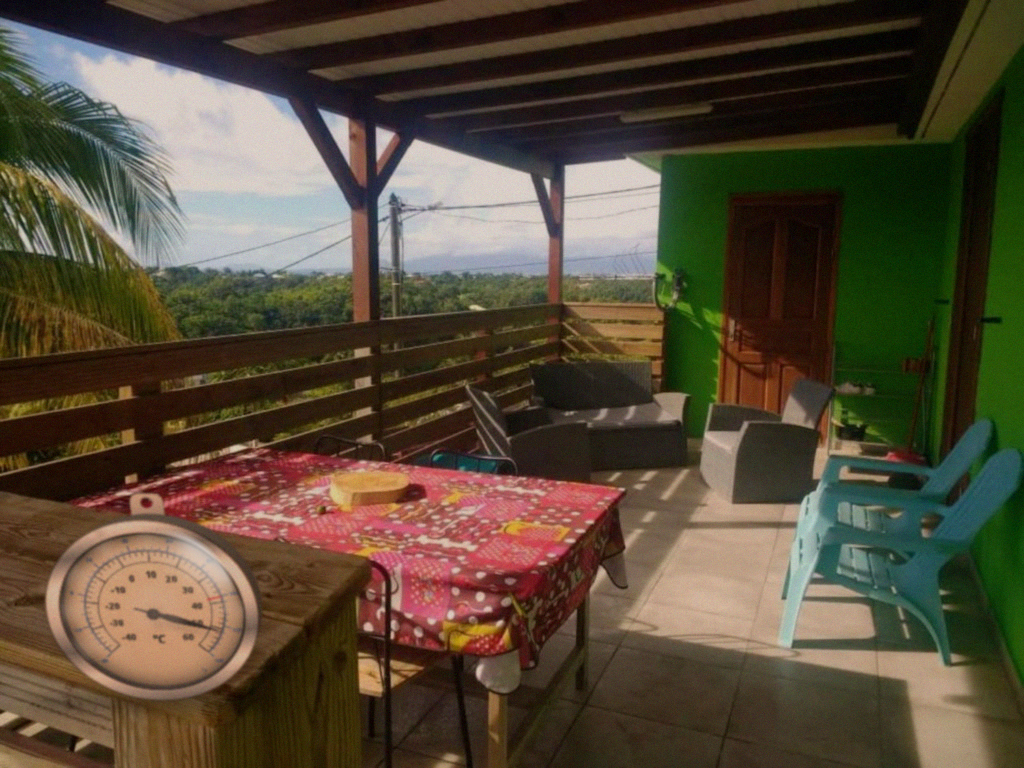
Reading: 50 °C
